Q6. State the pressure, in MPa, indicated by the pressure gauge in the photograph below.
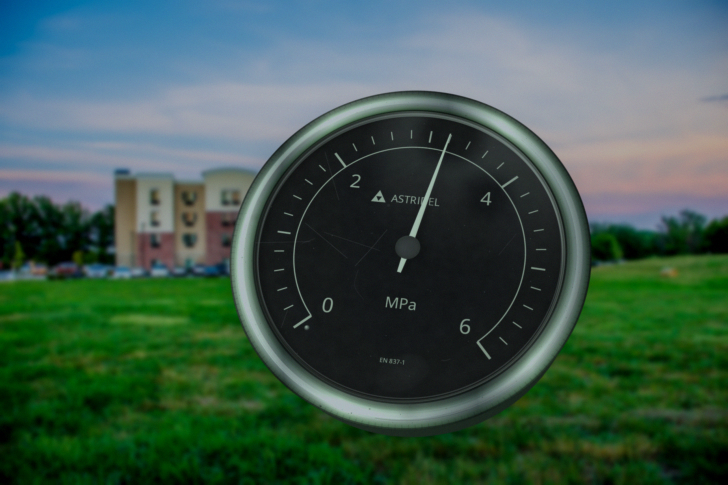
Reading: 3.2 MPa
